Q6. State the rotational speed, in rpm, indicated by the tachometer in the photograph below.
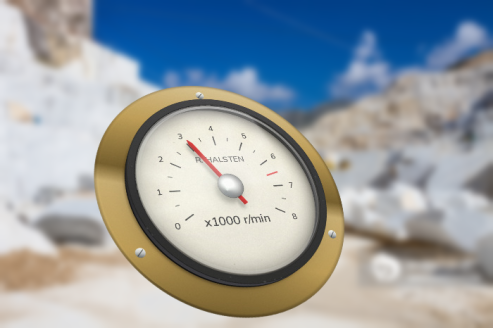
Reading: 3000 rpm
